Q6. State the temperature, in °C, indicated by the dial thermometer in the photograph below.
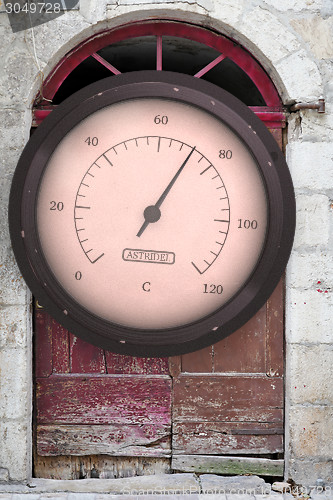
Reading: 72 °C
